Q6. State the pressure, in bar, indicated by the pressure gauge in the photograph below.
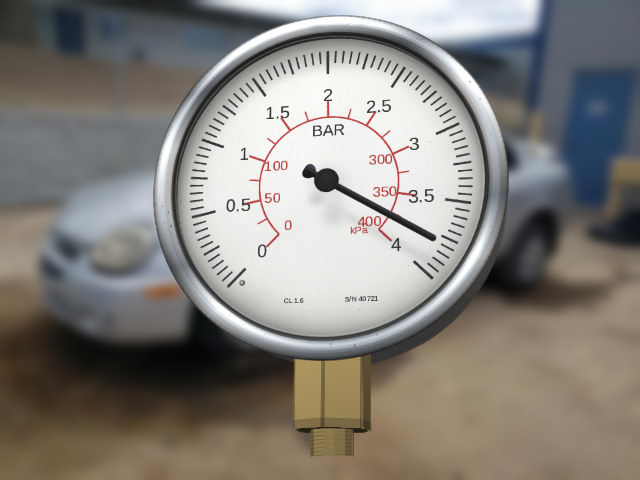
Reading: 3.8 bar
